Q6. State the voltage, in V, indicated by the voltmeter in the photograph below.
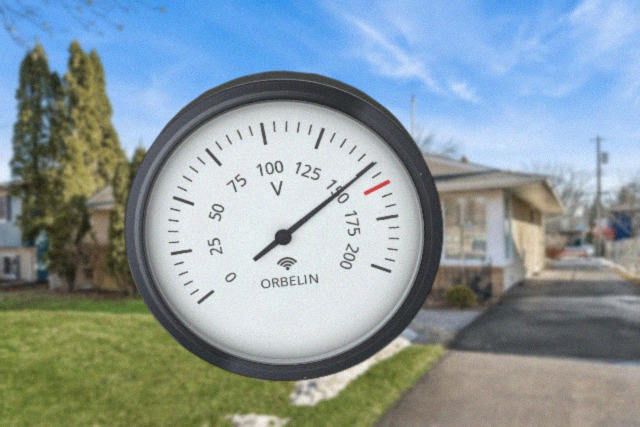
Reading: 150 V
